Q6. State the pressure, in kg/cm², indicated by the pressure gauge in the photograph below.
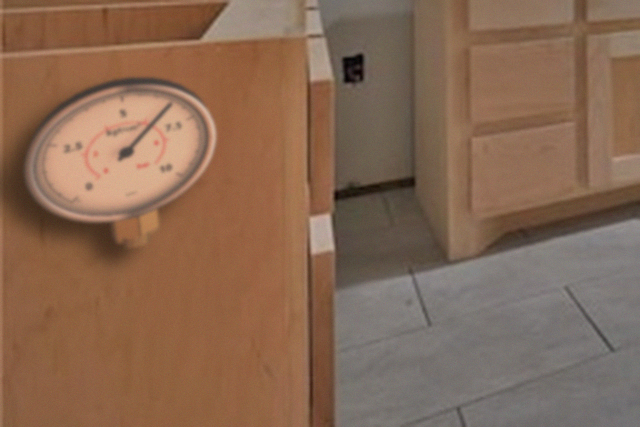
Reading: 6.5 kg/cm²
